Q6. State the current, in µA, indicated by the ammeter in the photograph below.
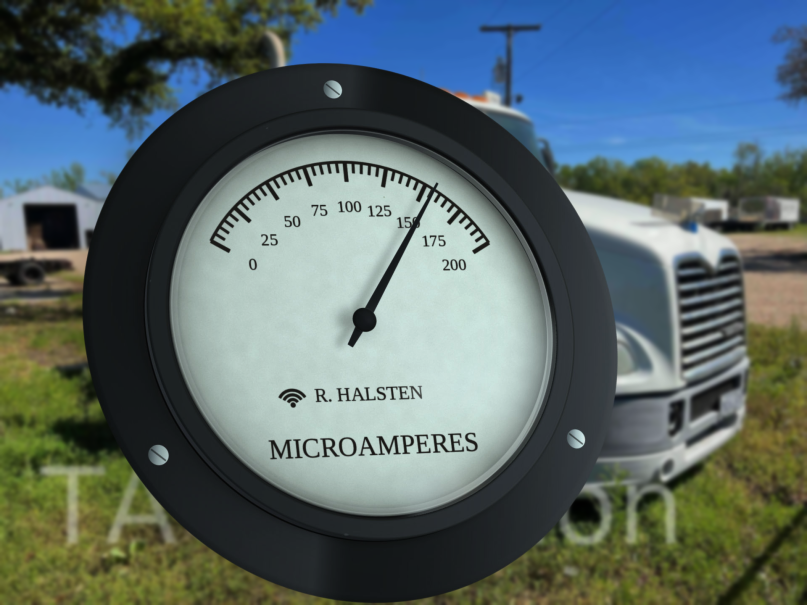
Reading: 155 µA
